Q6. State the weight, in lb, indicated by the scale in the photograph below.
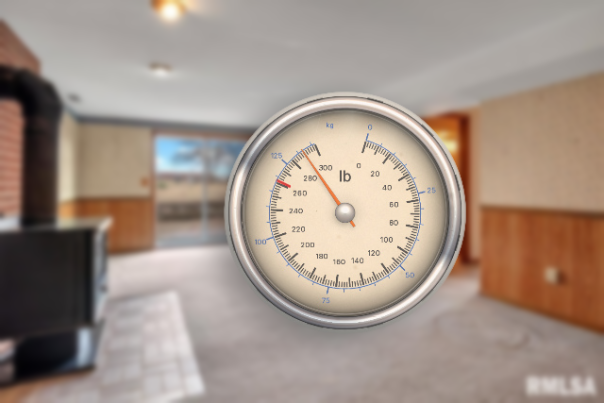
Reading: 290 lb
